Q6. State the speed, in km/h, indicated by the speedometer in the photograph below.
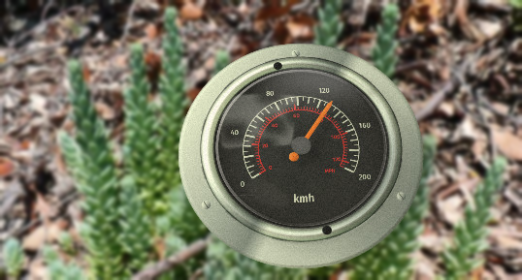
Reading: 130 km/h
